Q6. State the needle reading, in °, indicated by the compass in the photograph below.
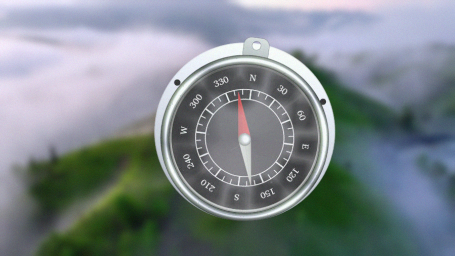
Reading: 345 °
